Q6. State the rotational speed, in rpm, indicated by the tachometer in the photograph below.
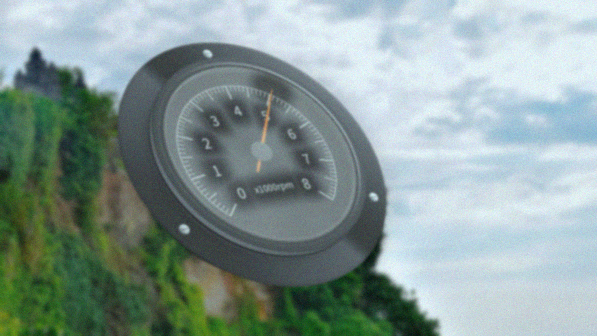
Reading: 5000 rpm
